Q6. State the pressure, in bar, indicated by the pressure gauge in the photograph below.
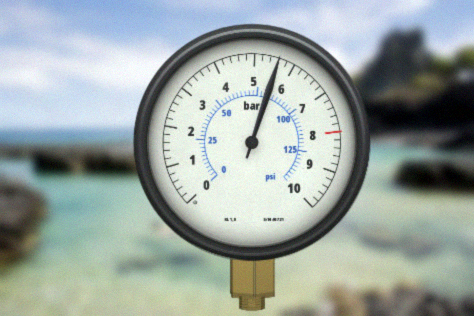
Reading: 5.6 bar
